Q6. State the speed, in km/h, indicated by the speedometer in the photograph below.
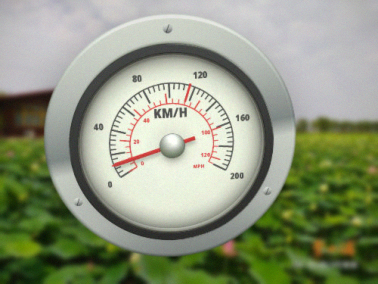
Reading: 12 km/h
